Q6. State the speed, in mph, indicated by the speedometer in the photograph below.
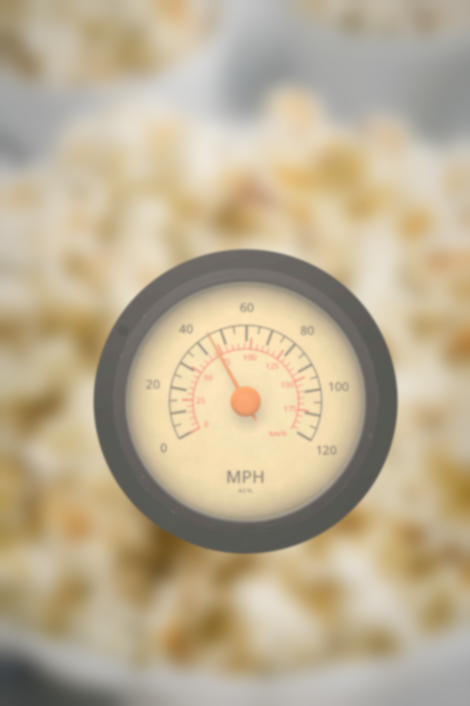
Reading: 45 mph
